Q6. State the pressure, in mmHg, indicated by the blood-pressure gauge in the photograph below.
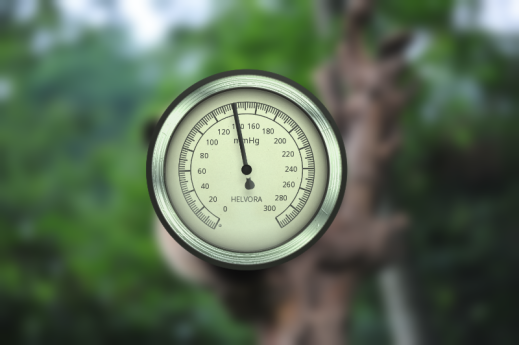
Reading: 140 mmHg
